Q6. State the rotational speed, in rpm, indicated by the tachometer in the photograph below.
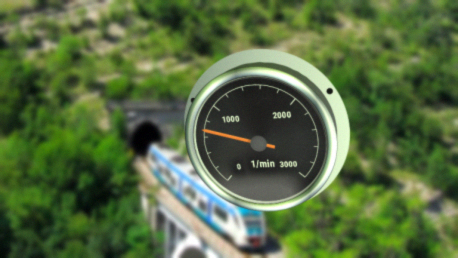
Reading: 700 rpm
